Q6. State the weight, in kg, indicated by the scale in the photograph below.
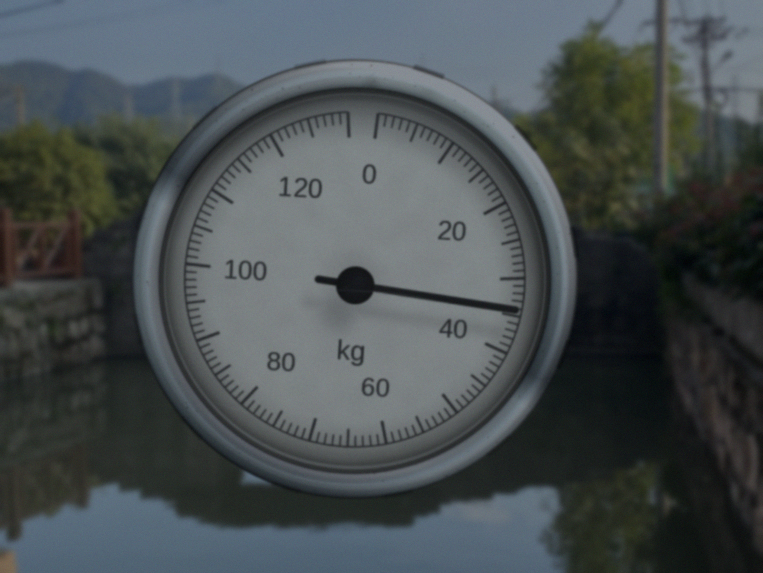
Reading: 34 kg
